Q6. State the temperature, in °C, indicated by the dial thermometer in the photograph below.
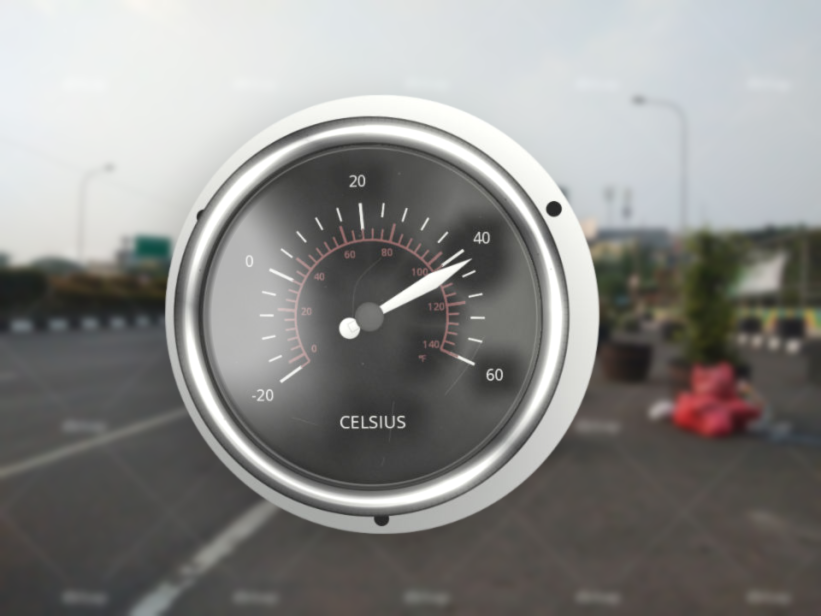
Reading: 42 °C
